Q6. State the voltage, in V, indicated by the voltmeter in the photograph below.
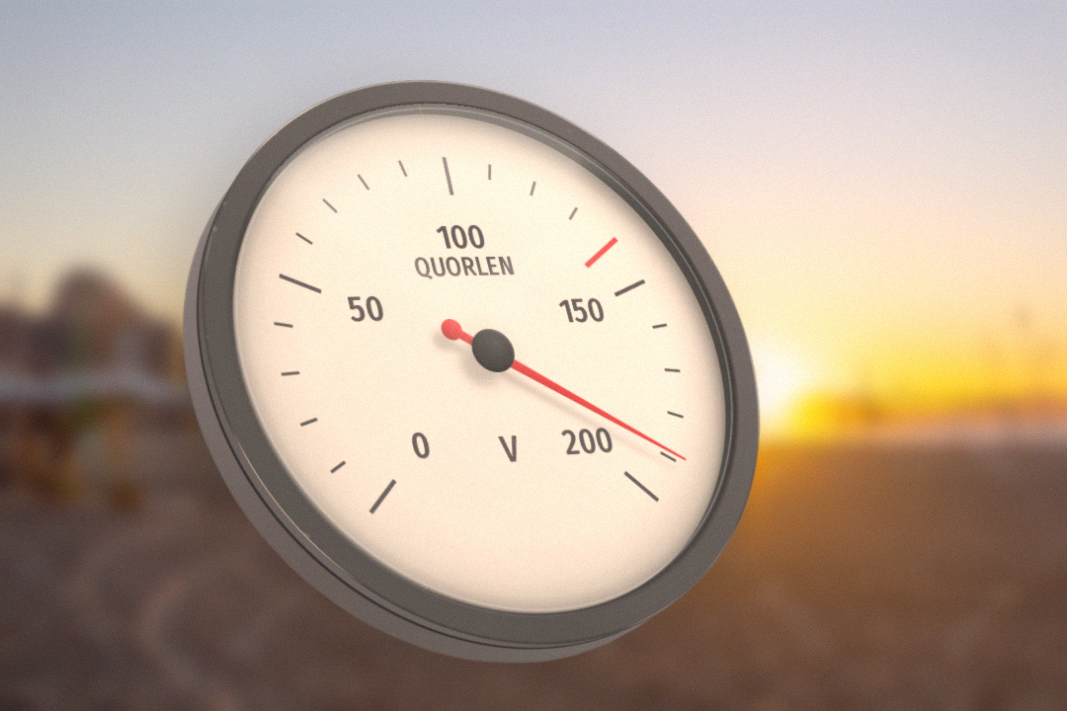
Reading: 190 V
